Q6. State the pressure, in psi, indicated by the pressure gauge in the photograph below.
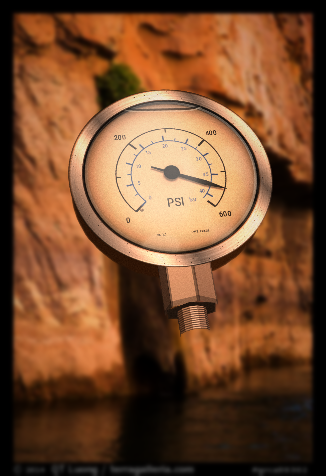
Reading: 550 psi
